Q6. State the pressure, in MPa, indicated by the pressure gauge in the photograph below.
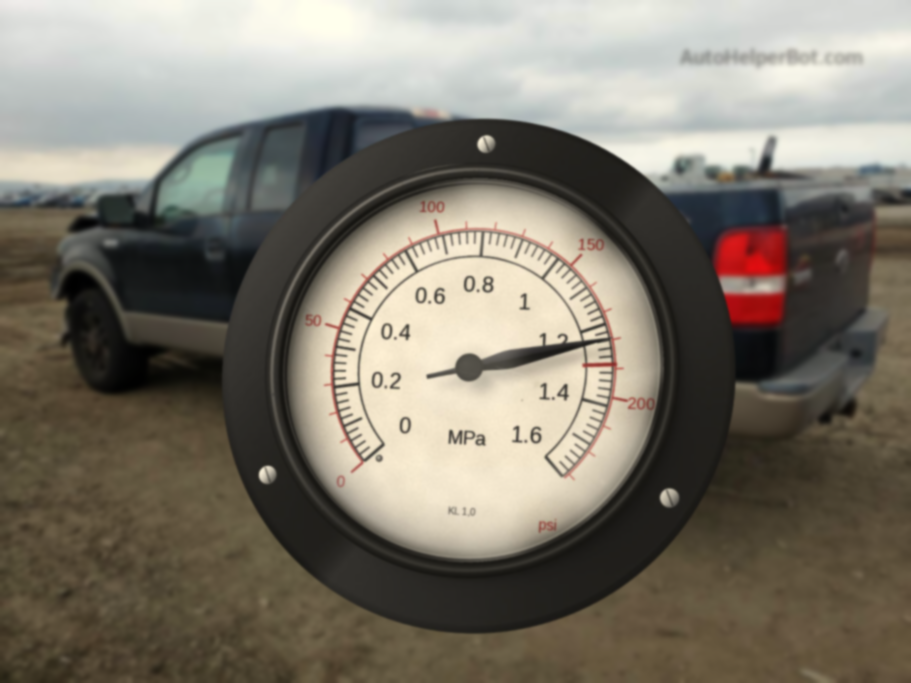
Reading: 1.24 MPa
